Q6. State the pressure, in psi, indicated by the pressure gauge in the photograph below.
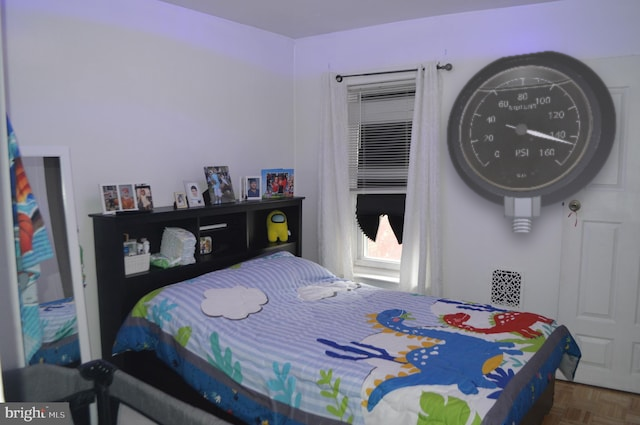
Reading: 145 psi
